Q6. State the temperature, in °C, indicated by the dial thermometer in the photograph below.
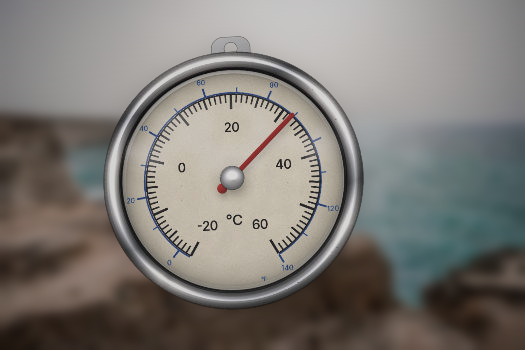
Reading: 32 °C
